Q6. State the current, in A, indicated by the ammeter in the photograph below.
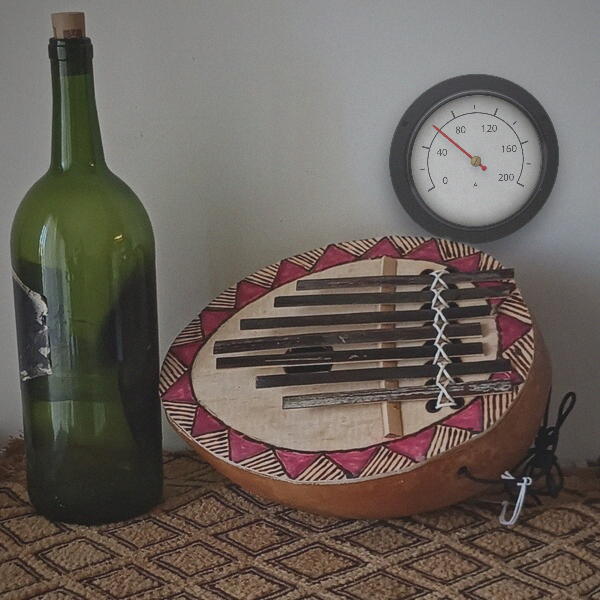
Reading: 60 A
